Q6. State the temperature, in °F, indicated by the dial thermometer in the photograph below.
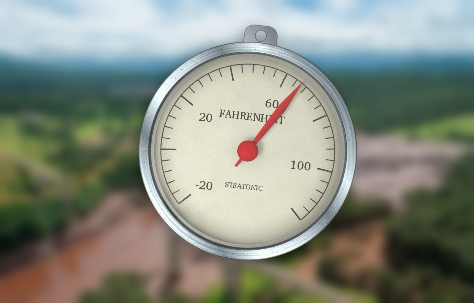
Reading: 66 °F
